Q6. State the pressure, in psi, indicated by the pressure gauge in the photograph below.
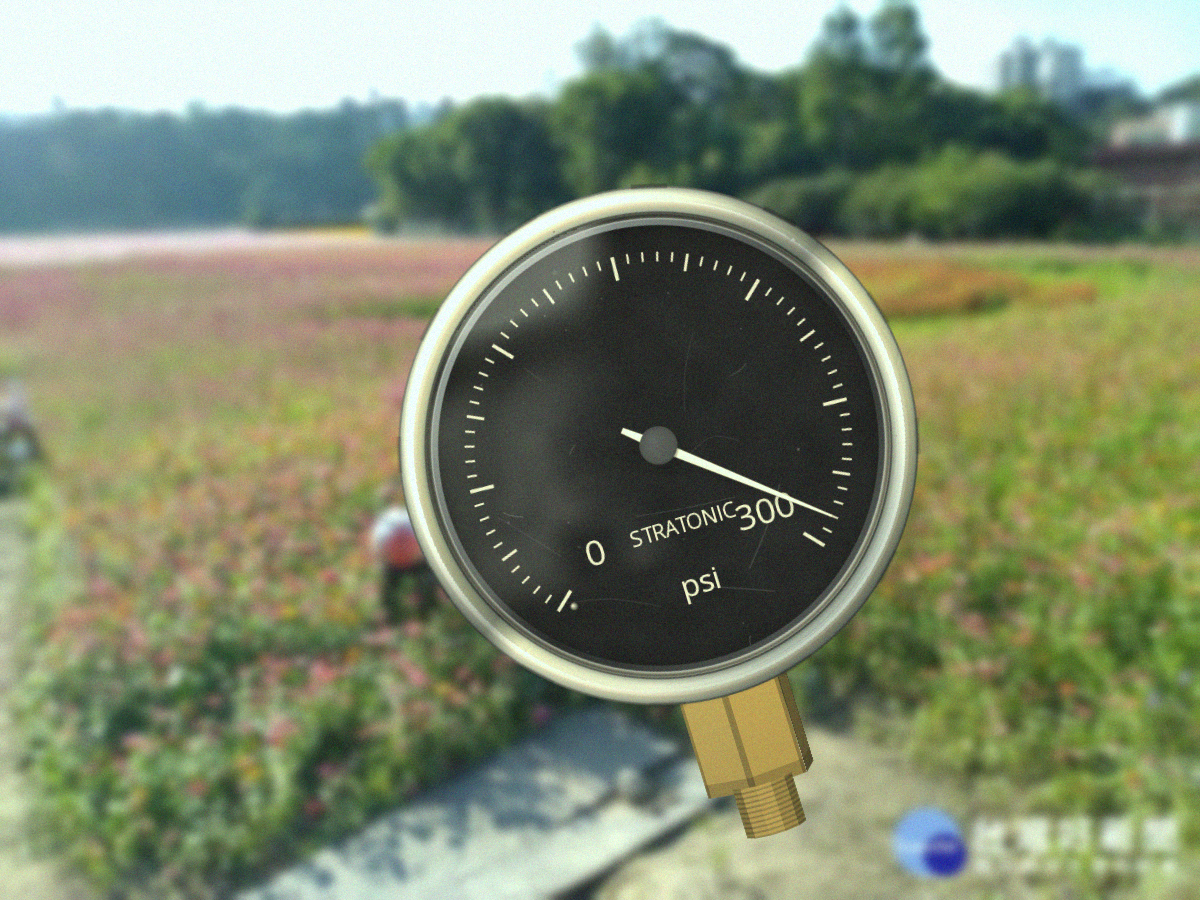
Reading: 290 psi
